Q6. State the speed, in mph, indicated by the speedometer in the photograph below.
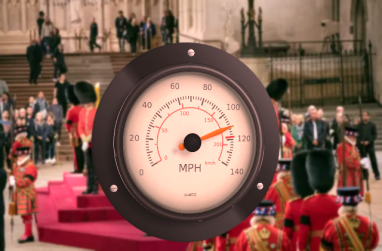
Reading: 110 mph
